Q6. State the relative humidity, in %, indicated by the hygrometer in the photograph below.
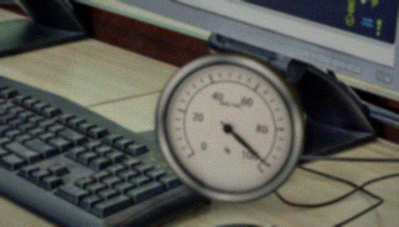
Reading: 96 %
